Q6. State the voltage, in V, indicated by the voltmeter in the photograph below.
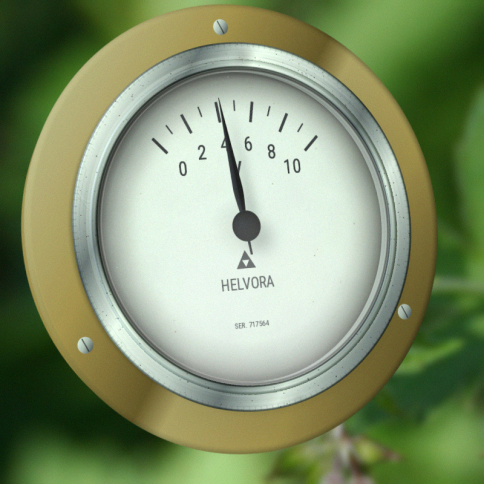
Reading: 4 V
